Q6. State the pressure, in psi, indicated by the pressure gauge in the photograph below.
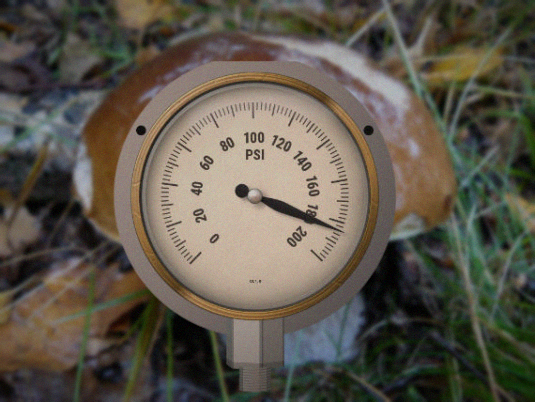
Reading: 184 psi
